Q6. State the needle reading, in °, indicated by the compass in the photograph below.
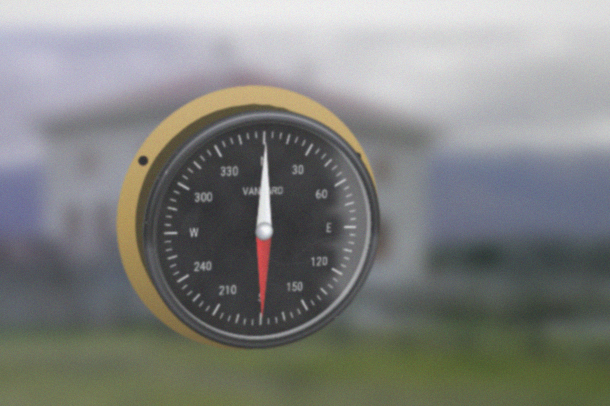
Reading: 180 °
